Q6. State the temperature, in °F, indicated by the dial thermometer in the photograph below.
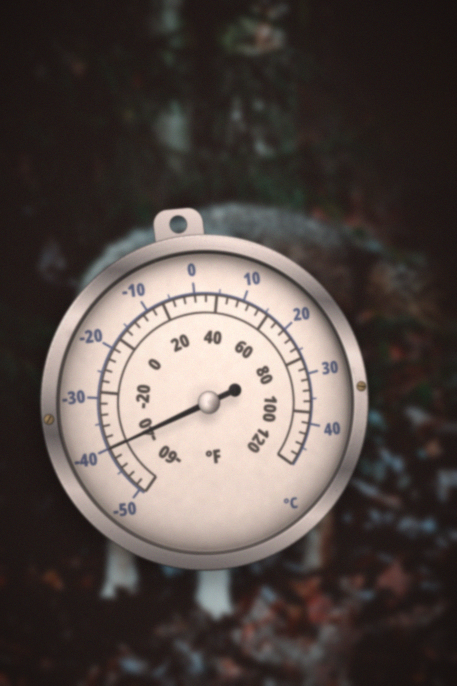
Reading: -40 °F
